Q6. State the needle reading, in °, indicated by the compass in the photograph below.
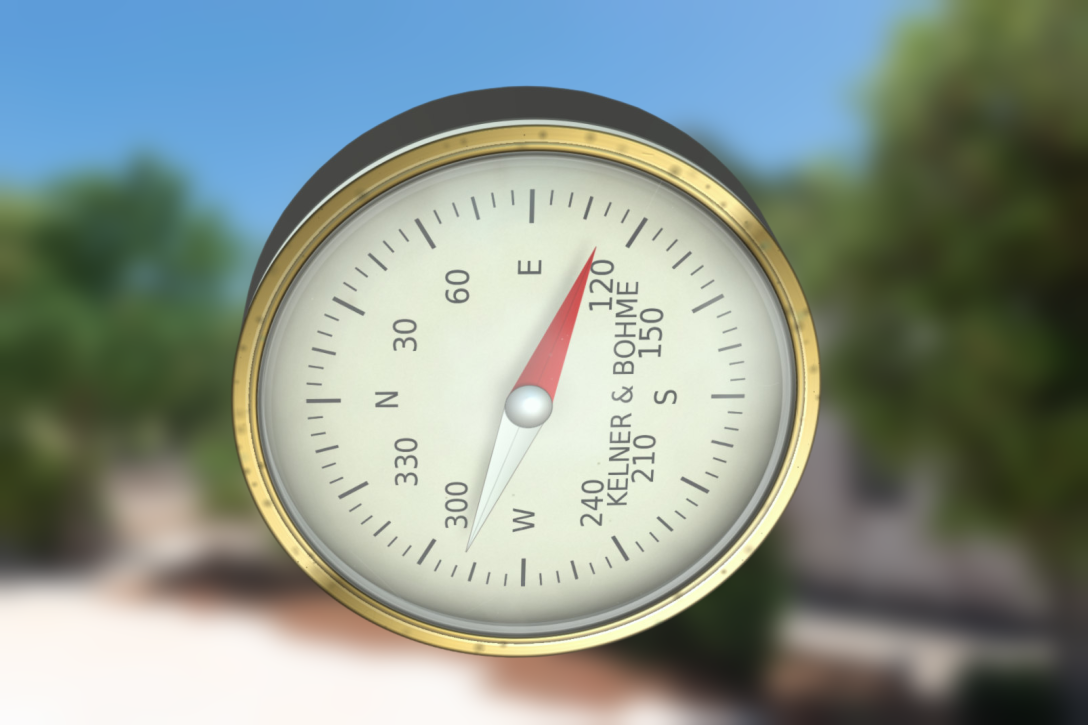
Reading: 110 °
